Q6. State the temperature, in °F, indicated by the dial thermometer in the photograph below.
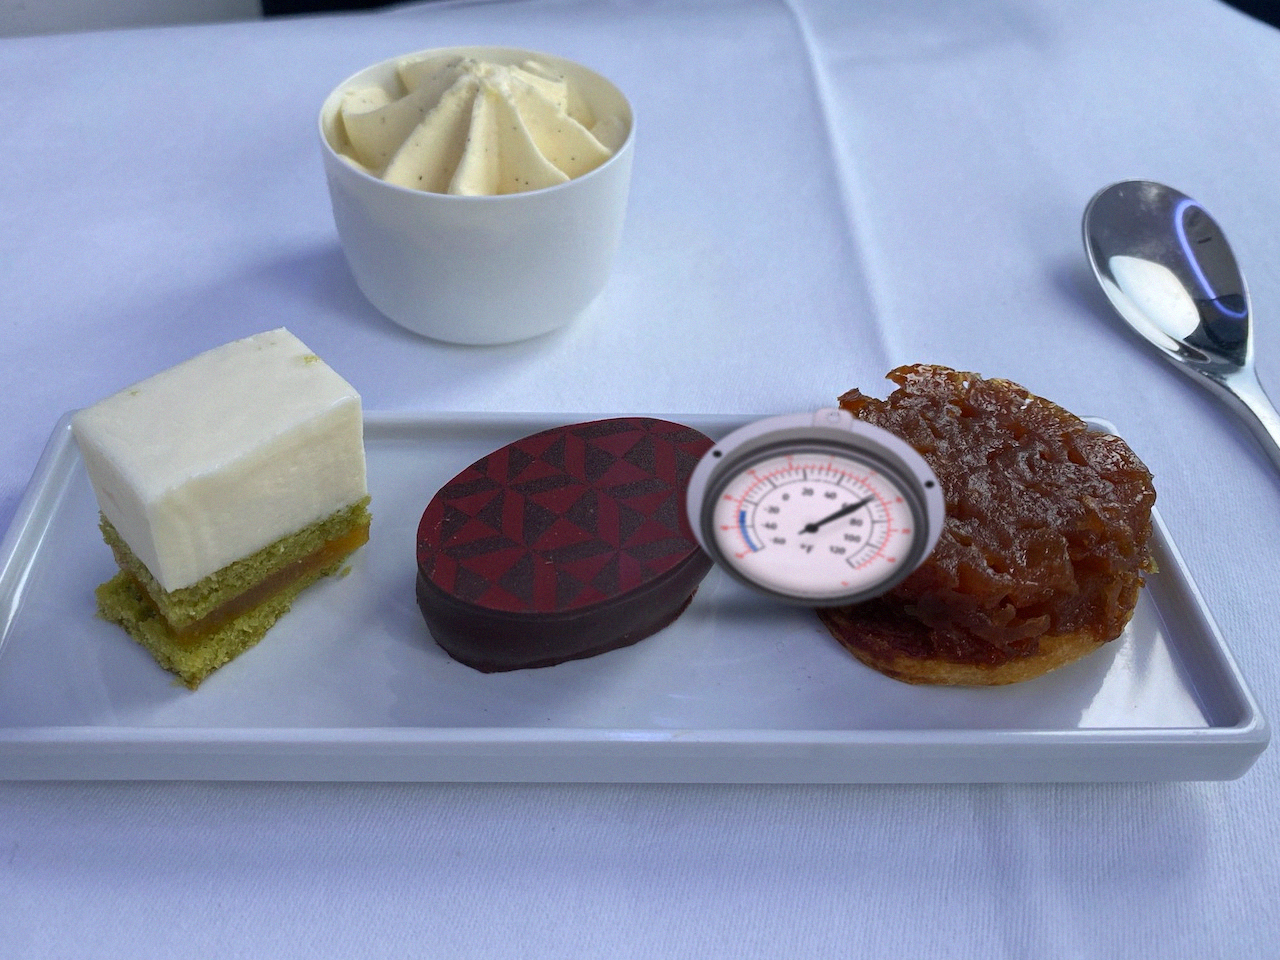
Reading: 60 °F
